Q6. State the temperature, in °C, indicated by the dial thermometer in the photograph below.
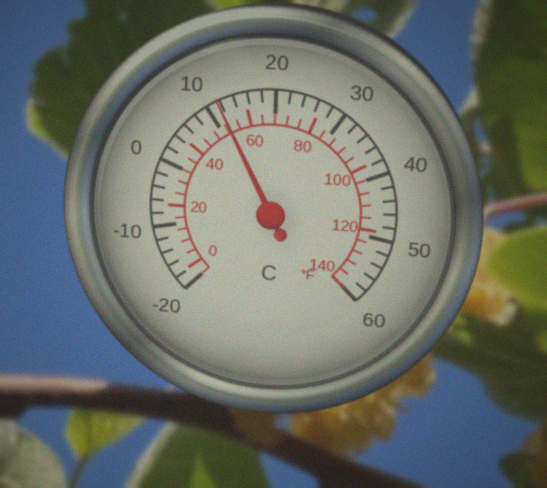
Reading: 12 °C
